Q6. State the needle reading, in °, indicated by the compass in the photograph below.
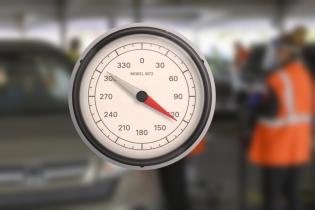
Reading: 125 °
